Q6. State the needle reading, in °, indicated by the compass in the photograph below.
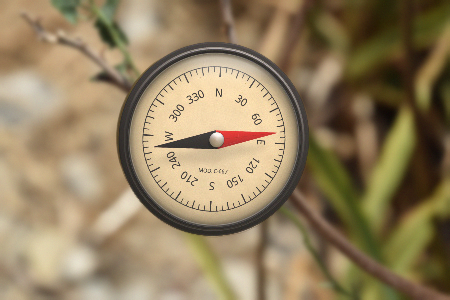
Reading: 80 °
